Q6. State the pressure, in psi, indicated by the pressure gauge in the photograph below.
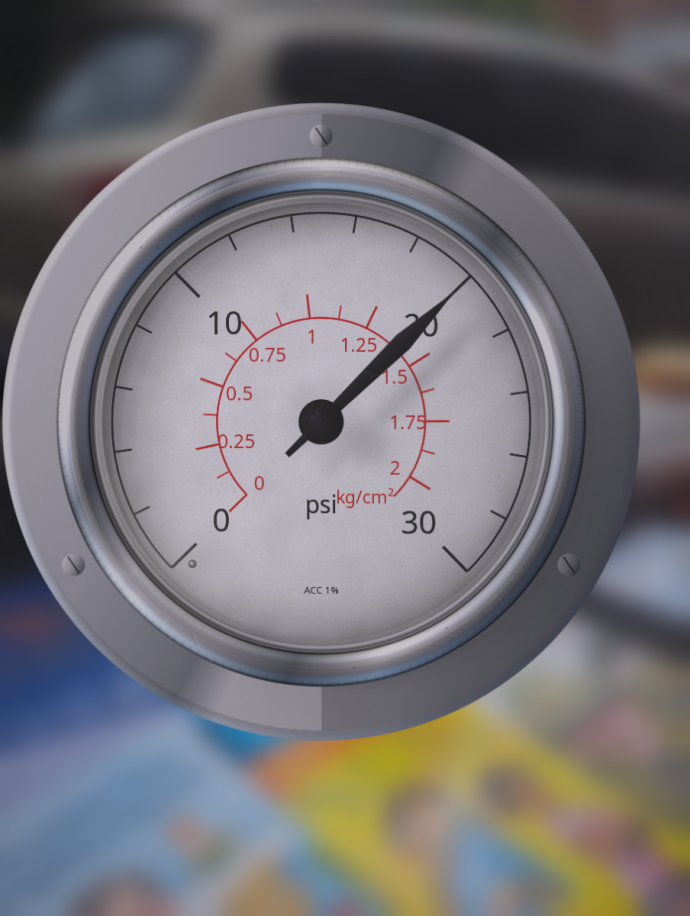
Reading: 20 psi
